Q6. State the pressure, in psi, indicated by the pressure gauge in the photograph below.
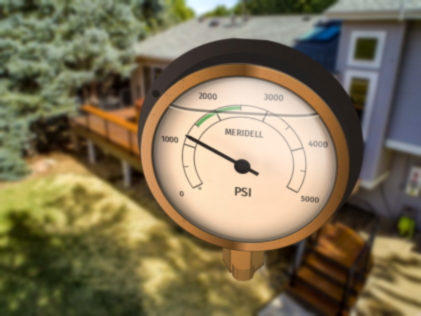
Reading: 1250 psi
